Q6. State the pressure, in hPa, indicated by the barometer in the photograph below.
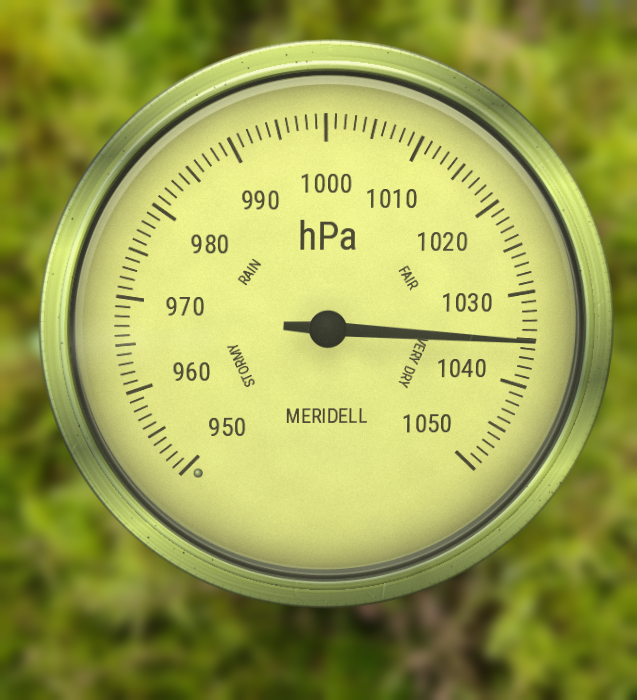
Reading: 1035 hPa
